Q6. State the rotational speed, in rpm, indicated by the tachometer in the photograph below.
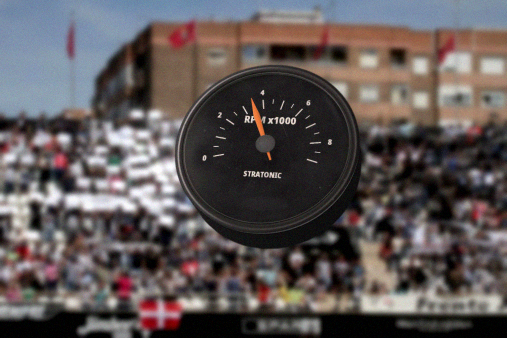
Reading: 3500 rpm
